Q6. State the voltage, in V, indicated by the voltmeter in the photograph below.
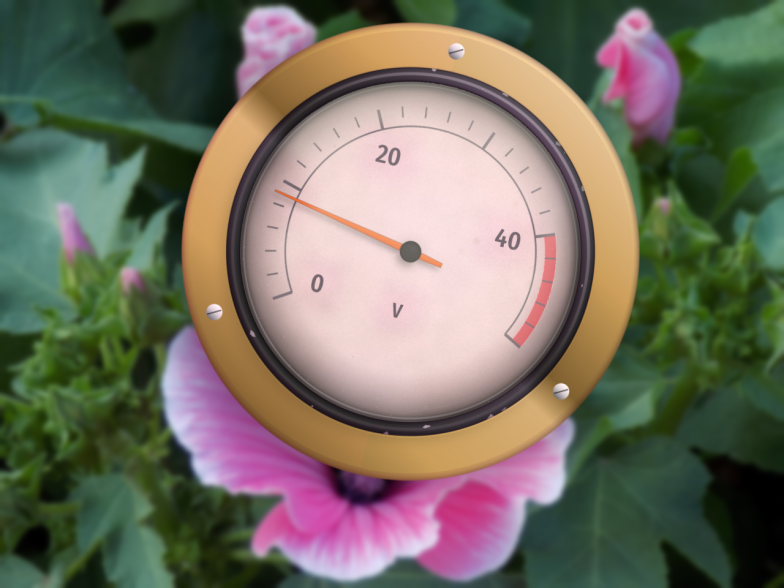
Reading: 9 V
